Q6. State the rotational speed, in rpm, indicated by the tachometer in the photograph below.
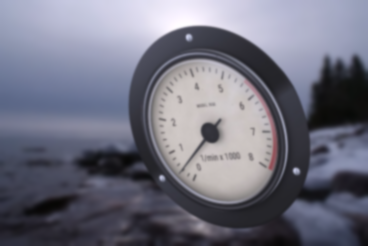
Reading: 400 rpm
